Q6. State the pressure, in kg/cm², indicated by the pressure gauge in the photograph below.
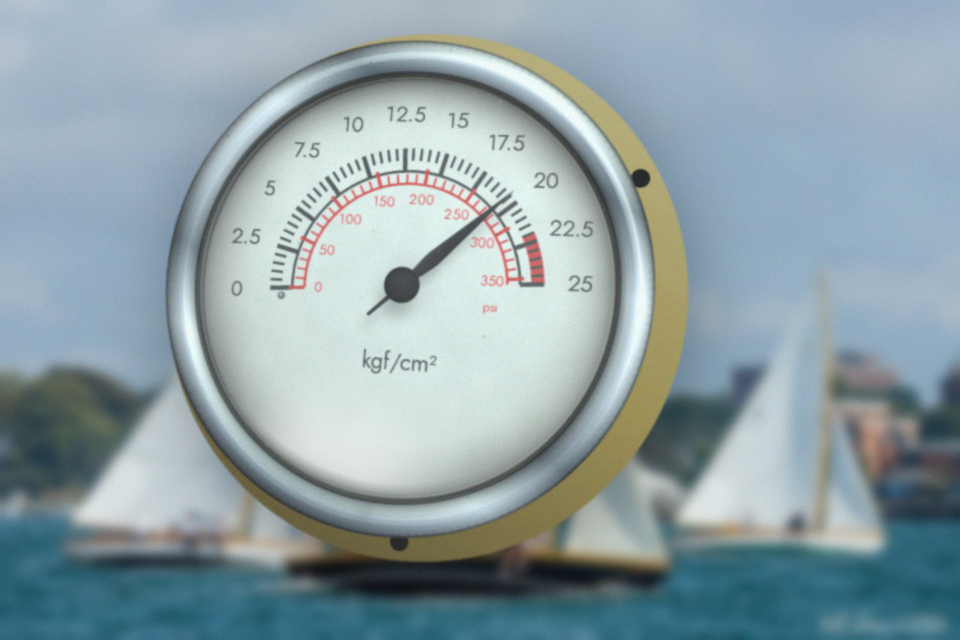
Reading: 19.5 kg/cm²
